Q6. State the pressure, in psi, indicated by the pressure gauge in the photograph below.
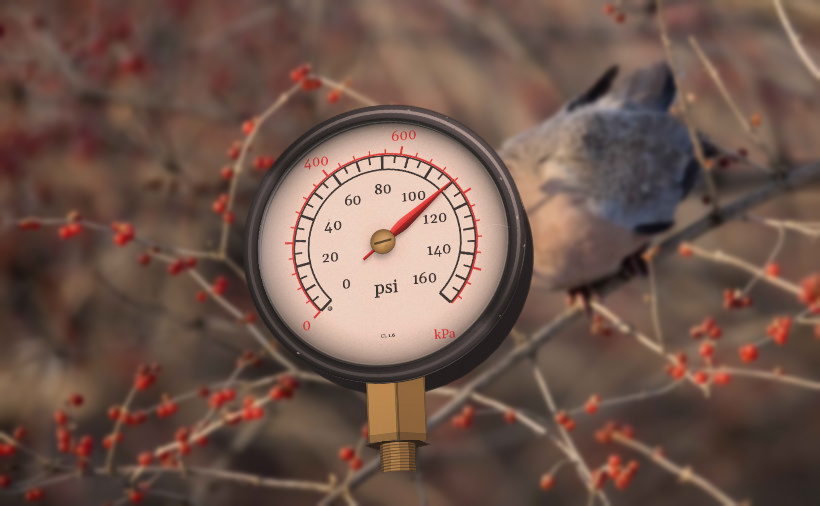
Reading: 110 psi
